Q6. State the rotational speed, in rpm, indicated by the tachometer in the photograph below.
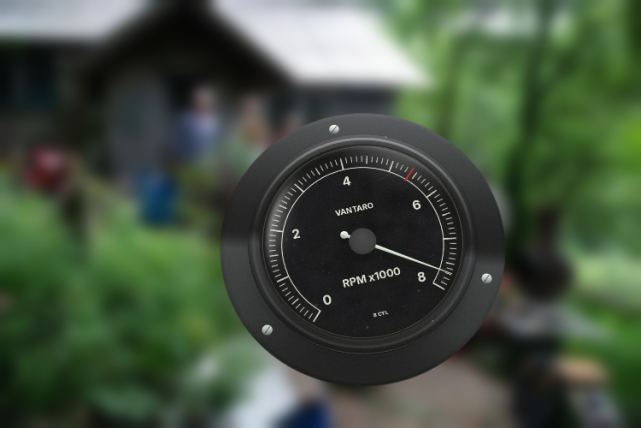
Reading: 7700 rpm
